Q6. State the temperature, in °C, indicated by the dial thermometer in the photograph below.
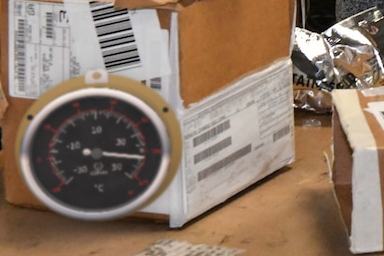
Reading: 40 °C
